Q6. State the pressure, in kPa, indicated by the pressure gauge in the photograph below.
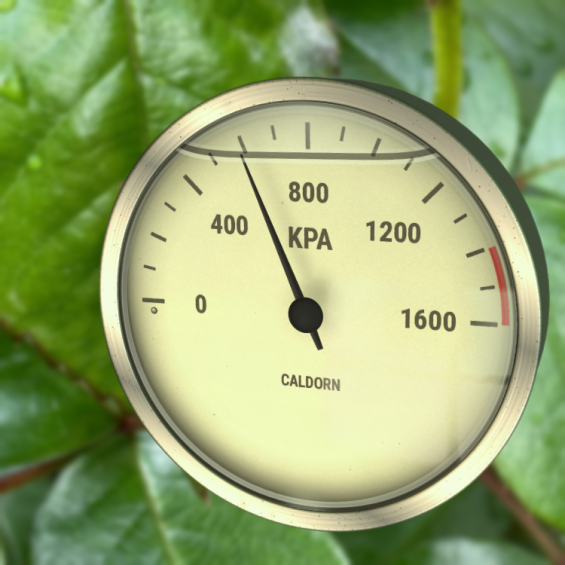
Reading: 600 kPa
